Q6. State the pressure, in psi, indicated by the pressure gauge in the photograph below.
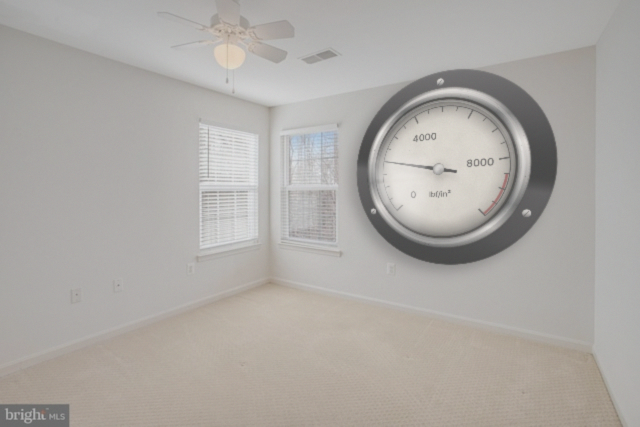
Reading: 2000 psi
